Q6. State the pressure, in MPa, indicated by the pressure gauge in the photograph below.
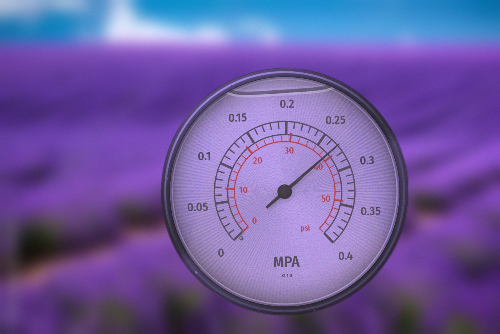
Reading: 0.27 MPa
